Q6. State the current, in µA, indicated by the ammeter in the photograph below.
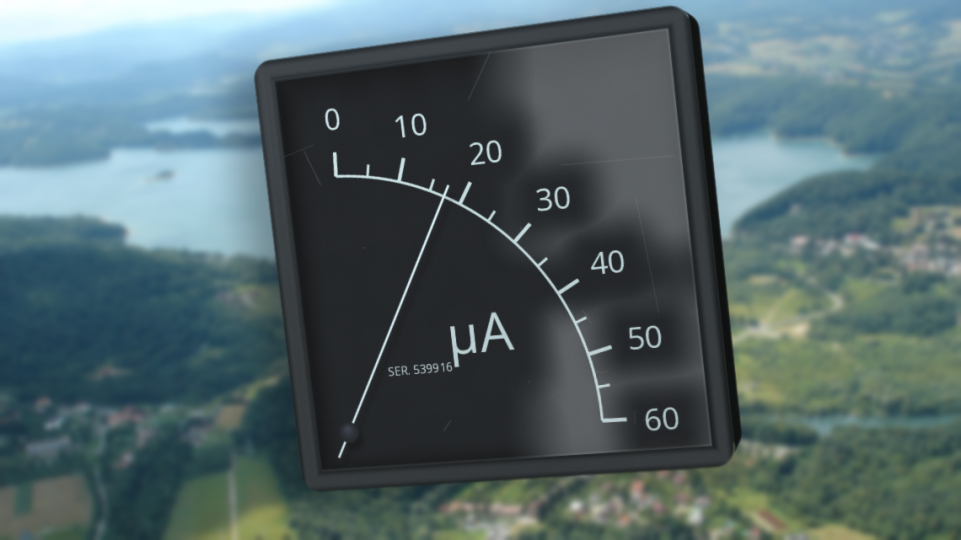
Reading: 17.5 µA
